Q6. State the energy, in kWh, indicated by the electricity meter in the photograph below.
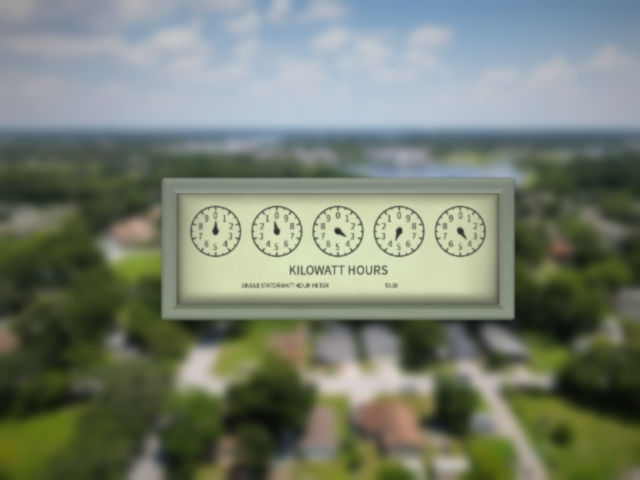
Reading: 344 kWh
